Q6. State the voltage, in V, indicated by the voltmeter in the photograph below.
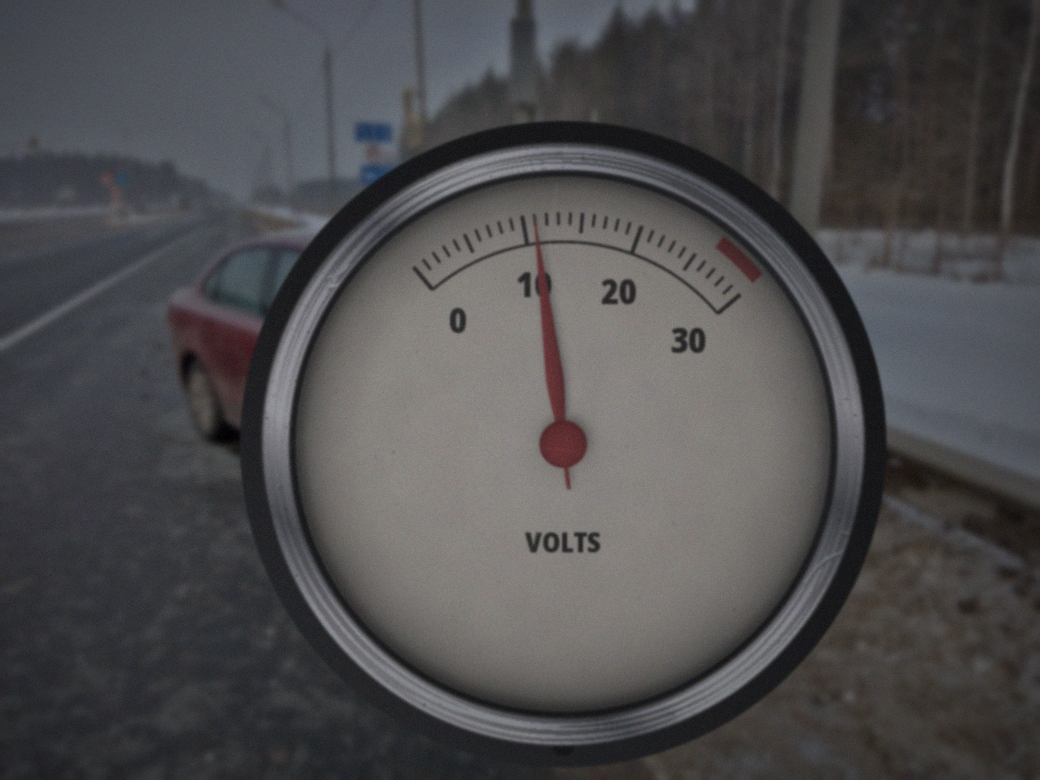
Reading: 11 V
